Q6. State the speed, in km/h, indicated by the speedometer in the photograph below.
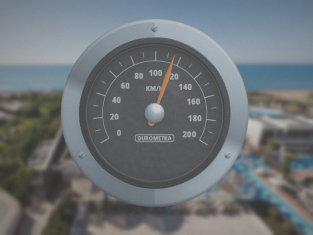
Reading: 115 km/h
